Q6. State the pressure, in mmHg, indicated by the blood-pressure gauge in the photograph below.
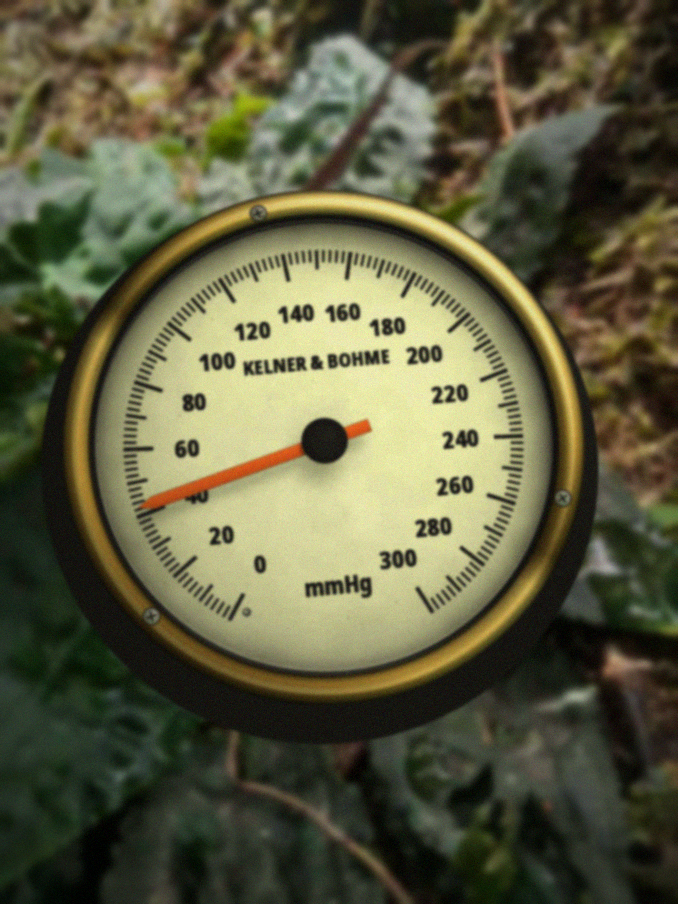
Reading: 42 mmHg
